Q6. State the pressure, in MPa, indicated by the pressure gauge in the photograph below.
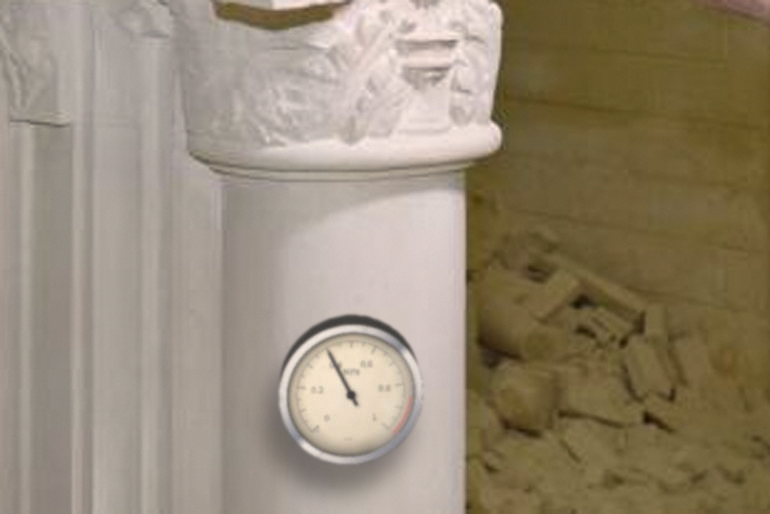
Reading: 0.4 MPa
